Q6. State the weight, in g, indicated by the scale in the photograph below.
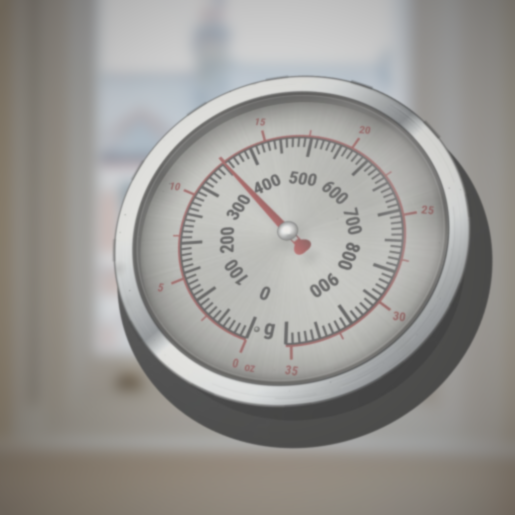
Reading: 350 g
